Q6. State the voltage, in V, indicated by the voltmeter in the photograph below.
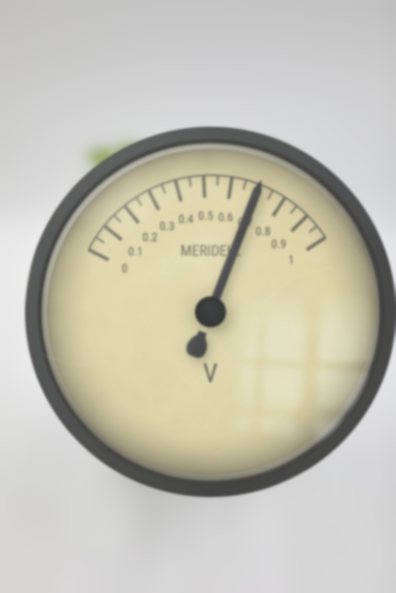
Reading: 0.7 V
